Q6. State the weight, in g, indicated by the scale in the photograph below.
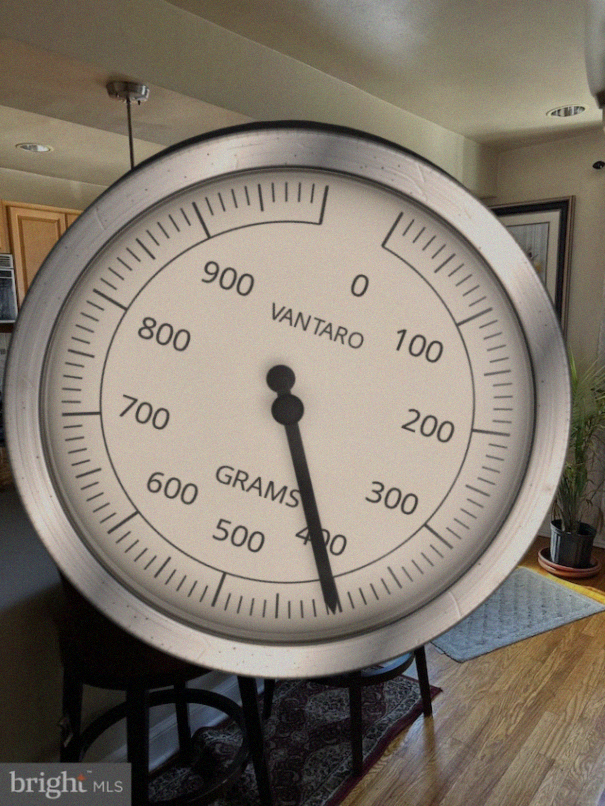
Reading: 405 g
